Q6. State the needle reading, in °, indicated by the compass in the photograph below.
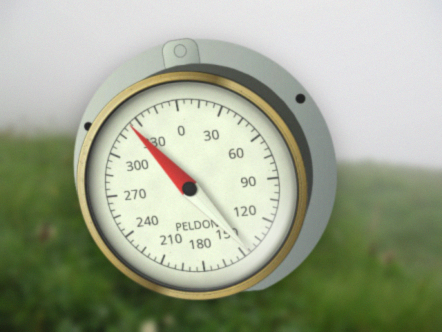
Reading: 325 °
